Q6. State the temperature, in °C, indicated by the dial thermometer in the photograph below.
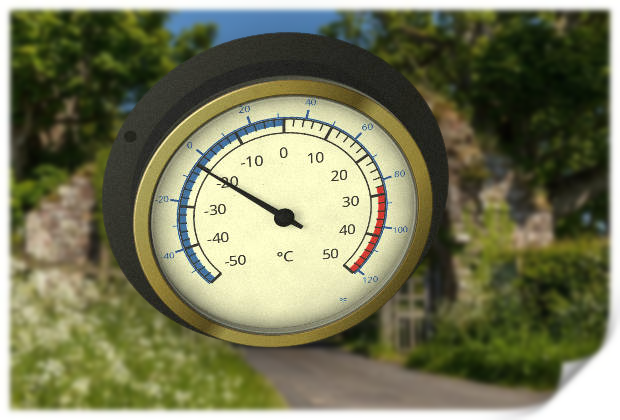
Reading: -20 °C
